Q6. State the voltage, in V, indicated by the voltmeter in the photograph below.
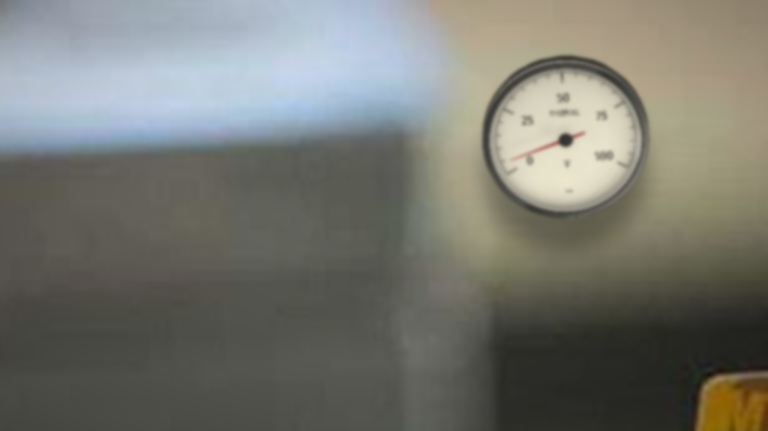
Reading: 5 V
